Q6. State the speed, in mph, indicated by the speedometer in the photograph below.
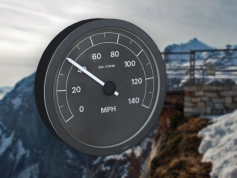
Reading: 40 mph
